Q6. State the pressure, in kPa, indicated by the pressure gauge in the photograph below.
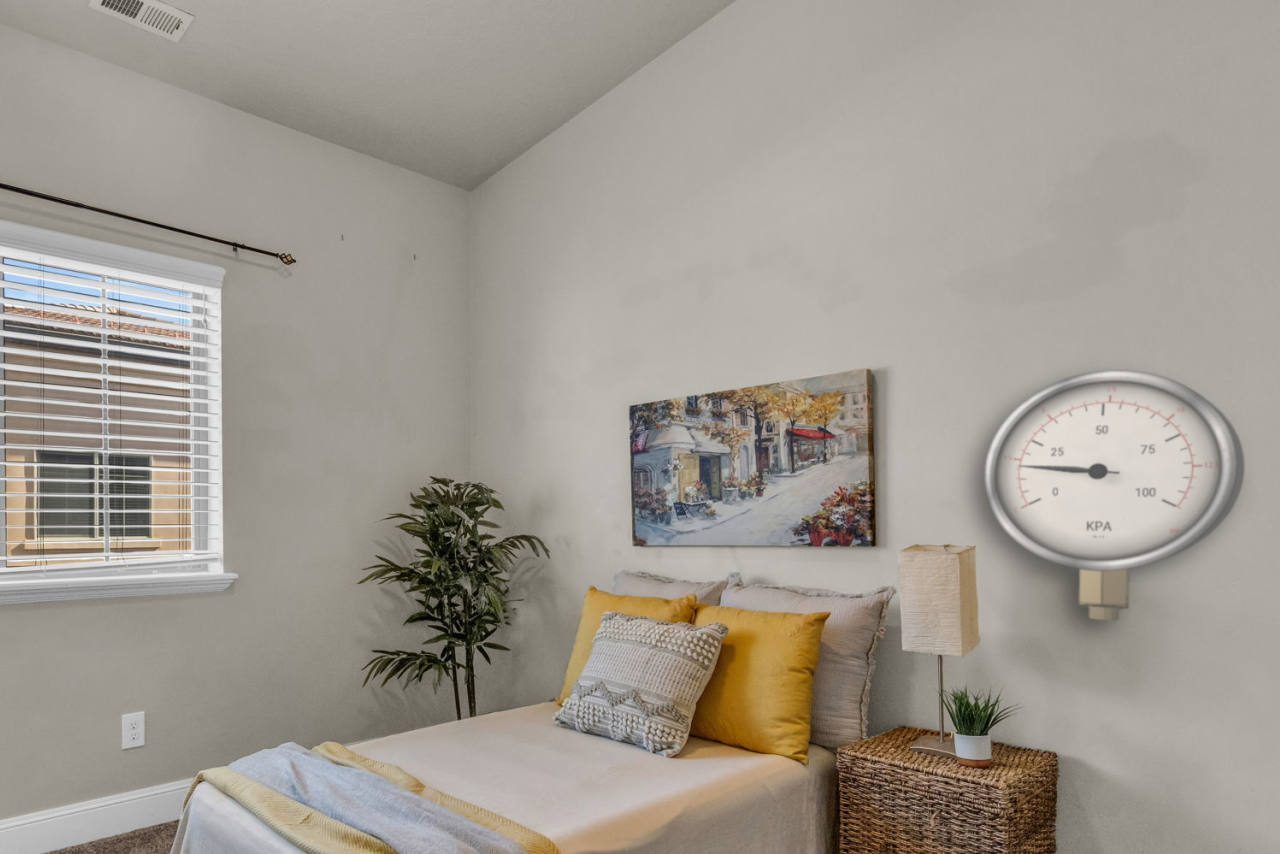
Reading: 15 kPa
